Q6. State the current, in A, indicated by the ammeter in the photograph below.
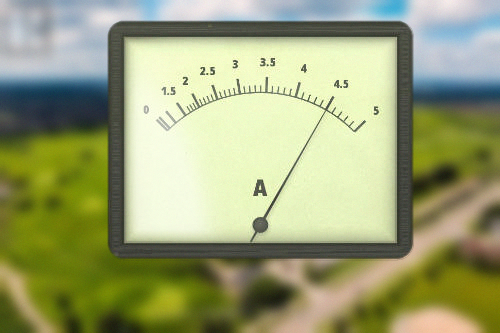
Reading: 4.5 A
